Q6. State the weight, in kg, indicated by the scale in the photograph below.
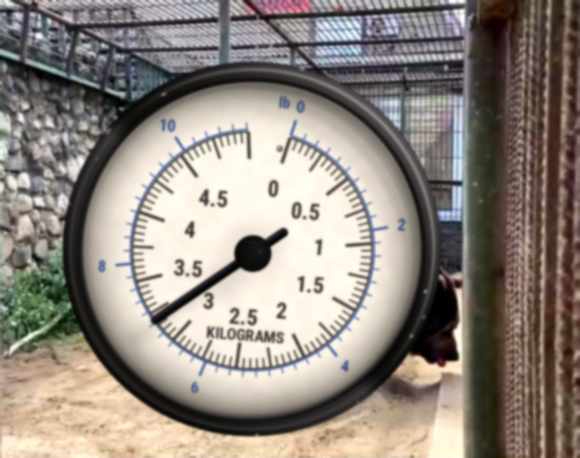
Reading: 3.2 kg
